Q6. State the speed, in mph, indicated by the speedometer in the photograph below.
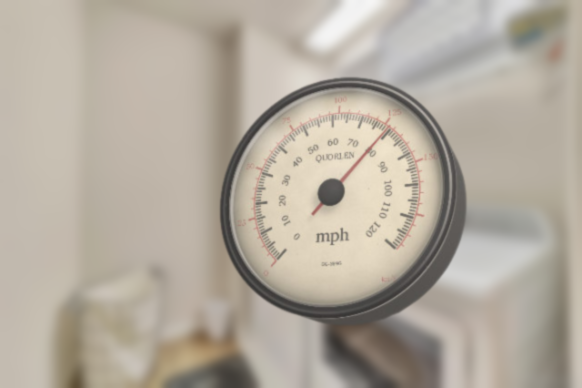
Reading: 80 mph
